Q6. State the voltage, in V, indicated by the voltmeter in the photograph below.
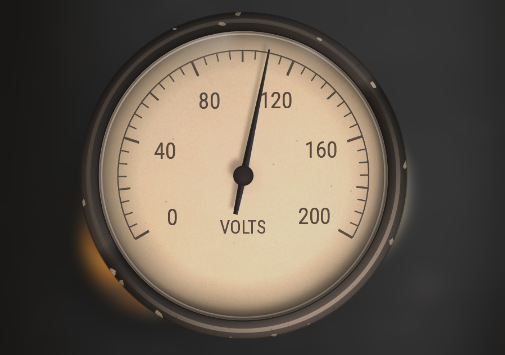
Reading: 110 V
